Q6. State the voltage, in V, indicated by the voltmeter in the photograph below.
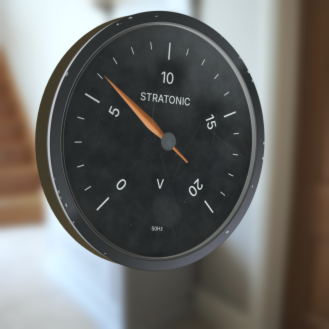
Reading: 6 V
